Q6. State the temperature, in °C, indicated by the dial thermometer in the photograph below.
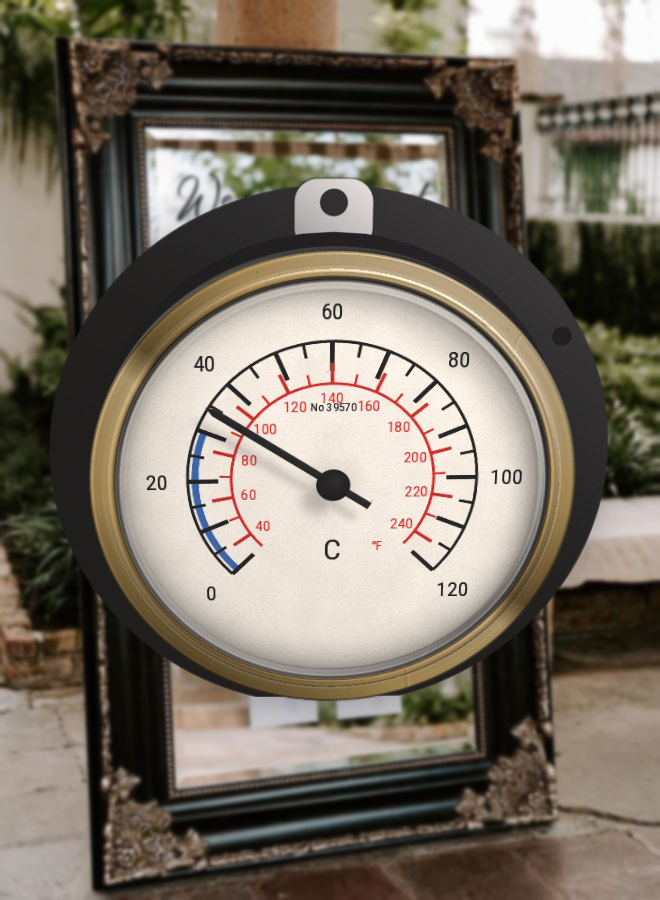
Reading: 35 °C
